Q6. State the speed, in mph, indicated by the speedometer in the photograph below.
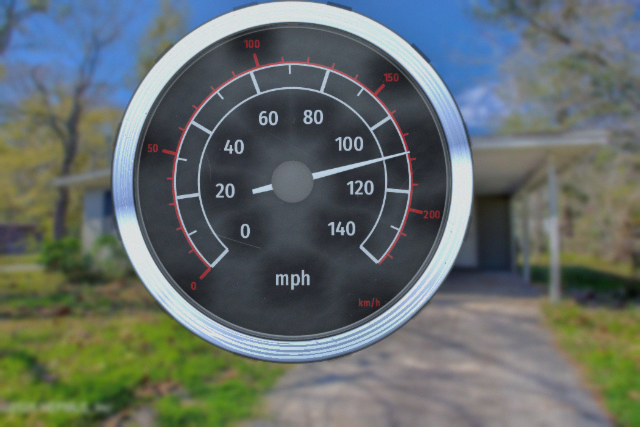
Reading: 110 mph
